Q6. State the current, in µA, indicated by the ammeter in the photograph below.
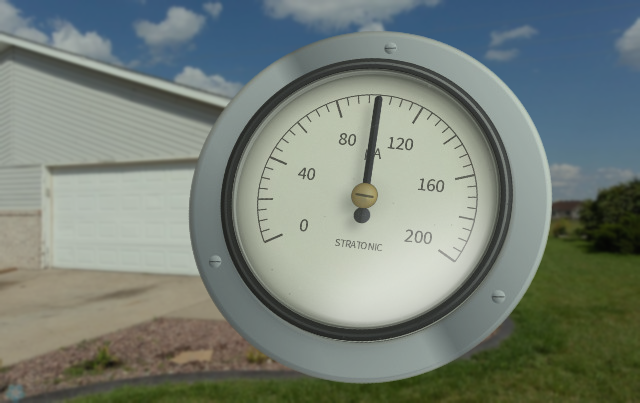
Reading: 100 µA
